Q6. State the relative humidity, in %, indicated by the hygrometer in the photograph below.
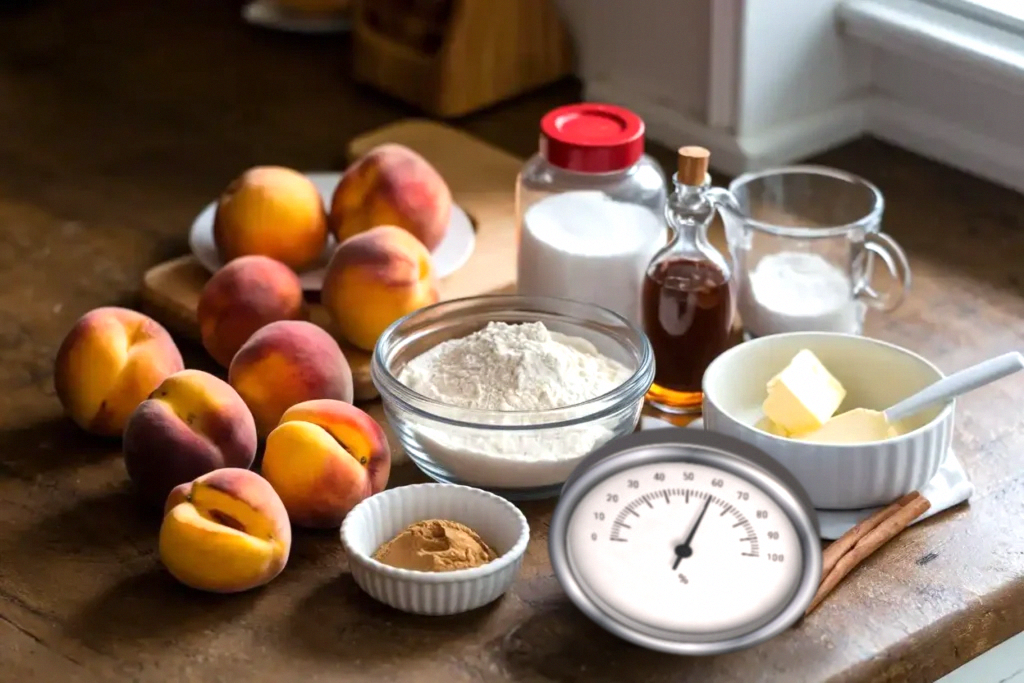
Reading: 60 %
